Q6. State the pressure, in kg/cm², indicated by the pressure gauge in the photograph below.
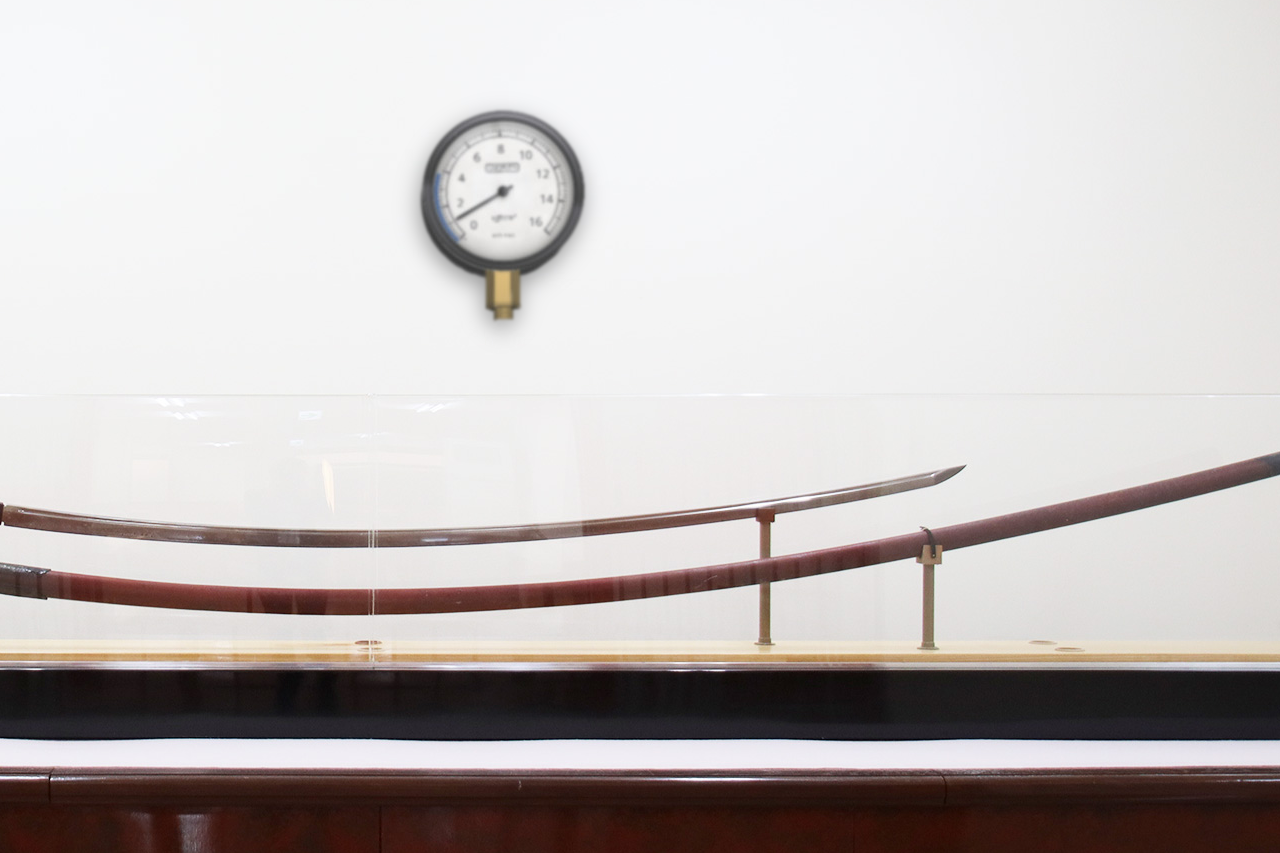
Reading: 1 kg/cm²
